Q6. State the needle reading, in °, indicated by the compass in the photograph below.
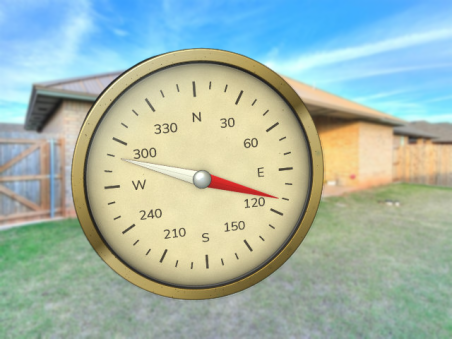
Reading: 110 °
